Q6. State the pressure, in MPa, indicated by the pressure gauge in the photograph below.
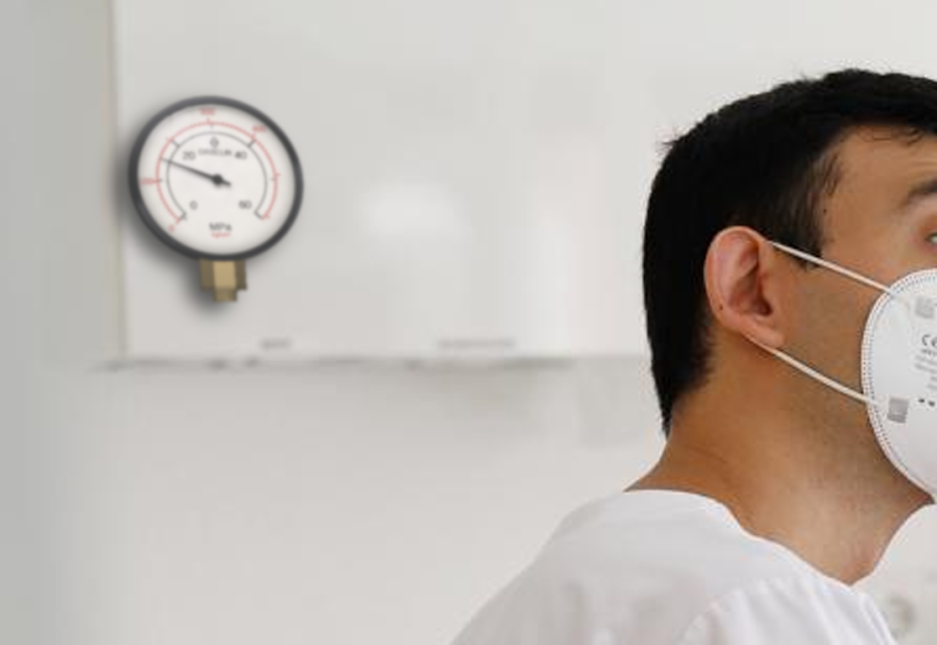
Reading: 15 MPa
